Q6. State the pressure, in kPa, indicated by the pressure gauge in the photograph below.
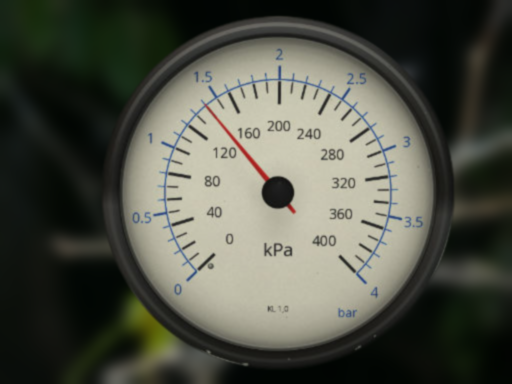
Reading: 140 kPa
